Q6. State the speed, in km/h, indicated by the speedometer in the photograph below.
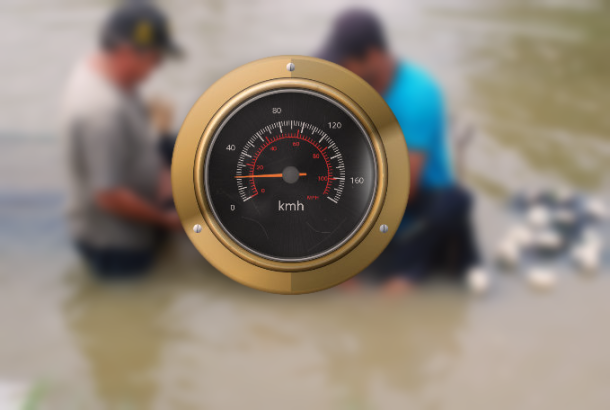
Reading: 20 km/h
